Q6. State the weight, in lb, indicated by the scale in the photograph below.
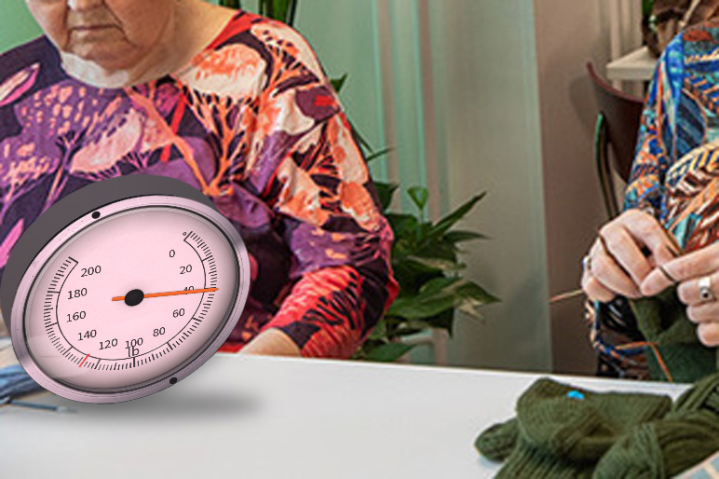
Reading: 40 lb
